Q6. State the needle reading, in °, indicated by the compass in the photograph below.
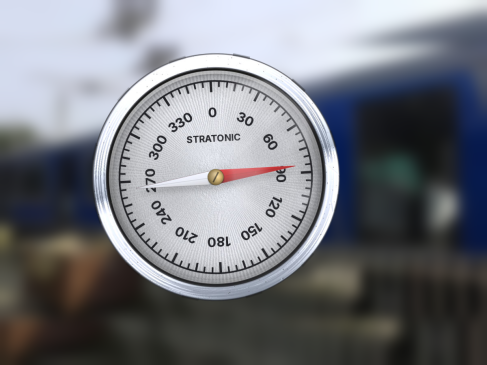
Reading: 85 °
